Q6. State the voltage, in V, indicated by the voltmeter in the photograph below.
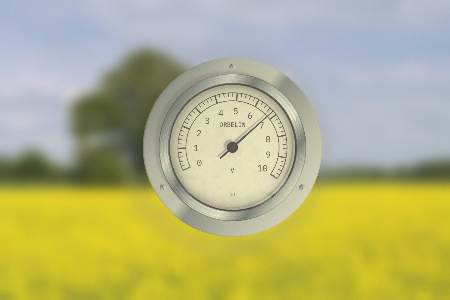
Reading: 6.8 V
